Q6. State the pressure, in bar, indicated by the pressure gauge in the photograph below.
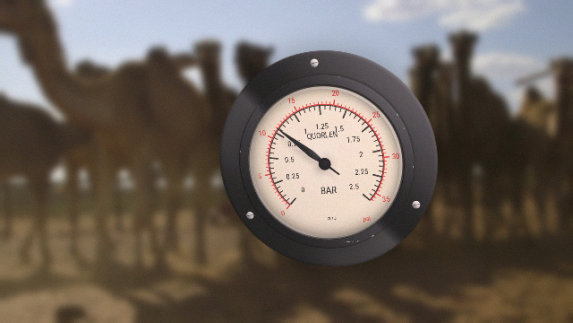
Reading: 0.8 bar
